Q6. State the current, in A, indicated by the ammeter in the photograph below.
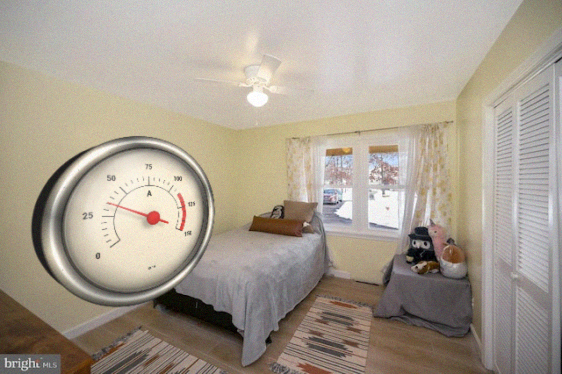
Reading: 35 A
